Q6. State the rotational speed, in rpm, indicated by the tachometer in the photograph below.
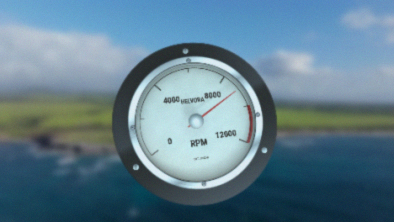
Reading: 9000 rpm
